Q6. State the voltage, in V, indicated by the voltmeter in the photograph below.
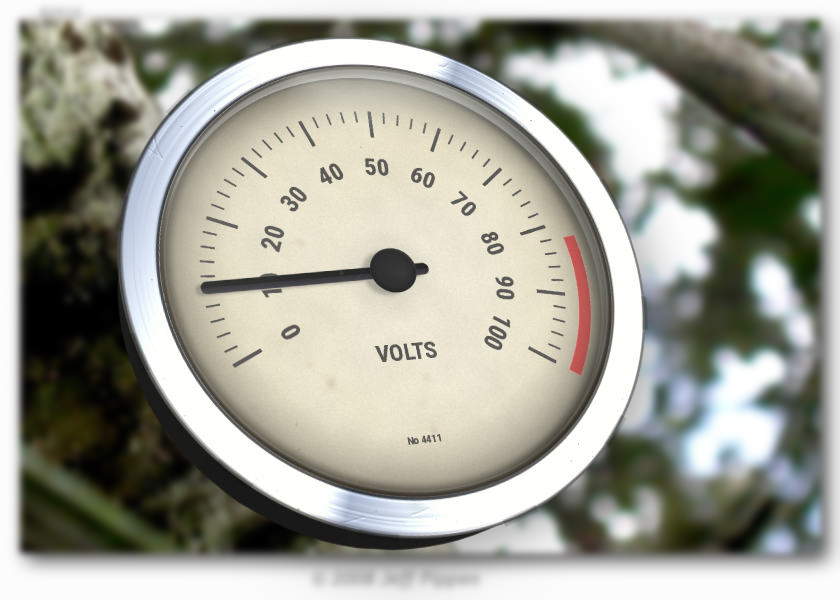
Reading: 10 V
